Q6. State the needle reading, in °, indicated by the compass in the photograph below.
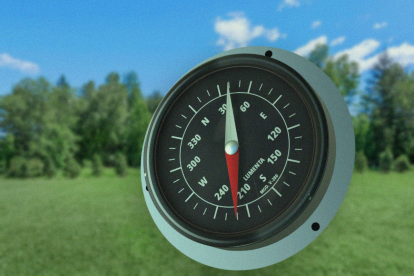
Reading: 220 °
